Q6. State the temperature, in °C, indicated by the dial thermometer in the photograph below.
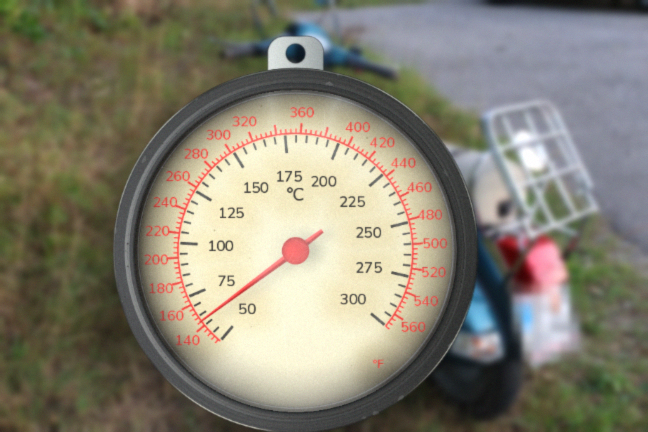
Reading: 62.5 °C
